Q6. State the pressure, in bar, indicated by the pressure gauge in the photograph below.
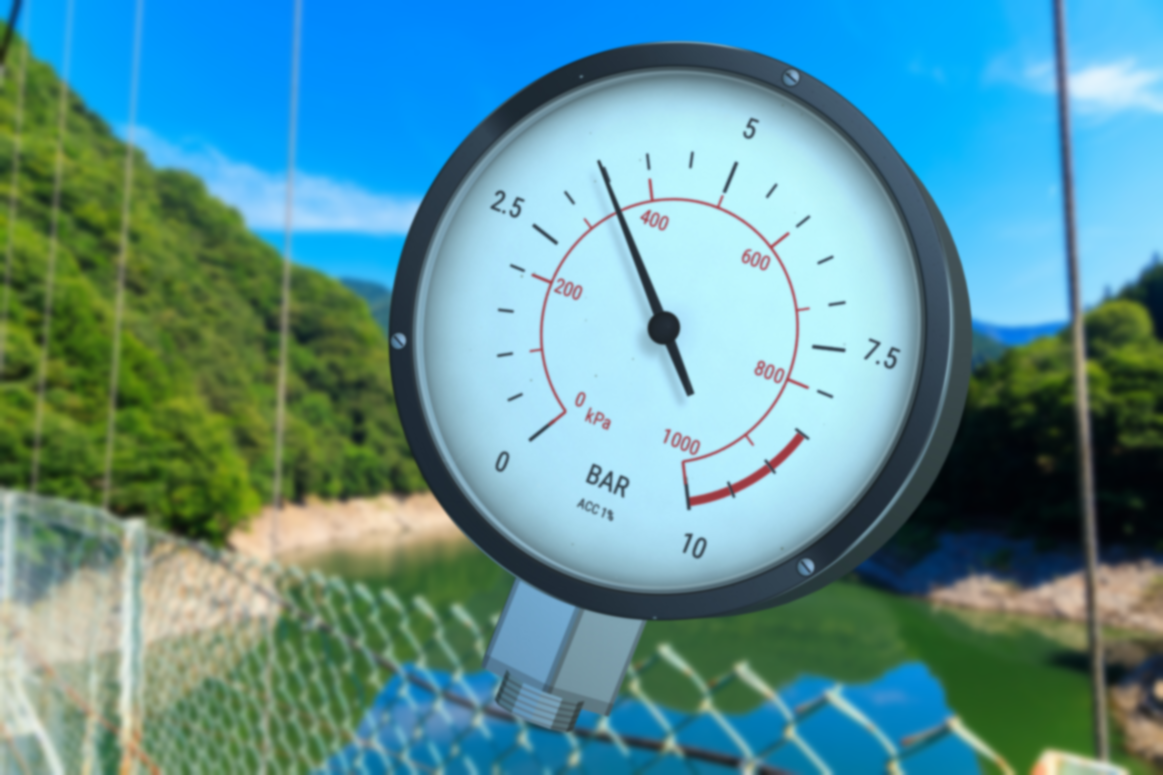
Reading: 3.5 bar
